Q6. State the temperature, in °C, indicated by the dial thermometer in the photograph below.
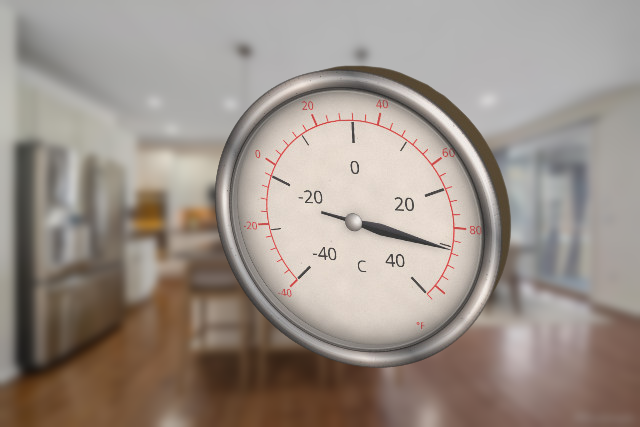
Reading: 30 °C
